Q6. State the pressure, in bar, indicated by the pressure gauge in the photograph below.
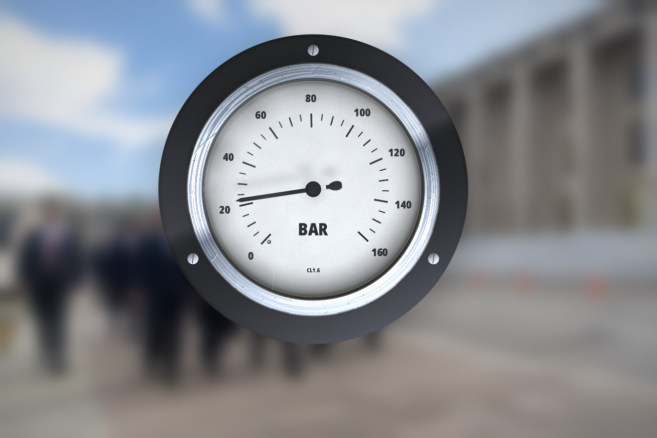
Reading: 22.5 bar
